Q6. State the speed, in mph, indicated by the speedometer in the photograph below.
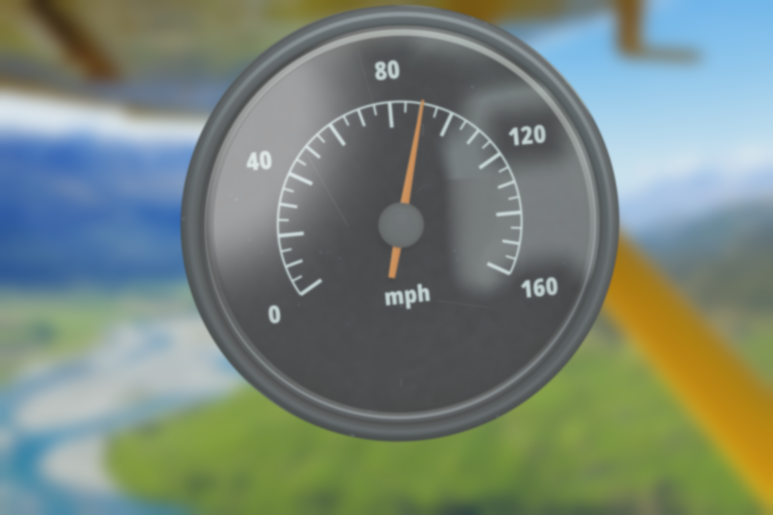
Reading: 90 mph
